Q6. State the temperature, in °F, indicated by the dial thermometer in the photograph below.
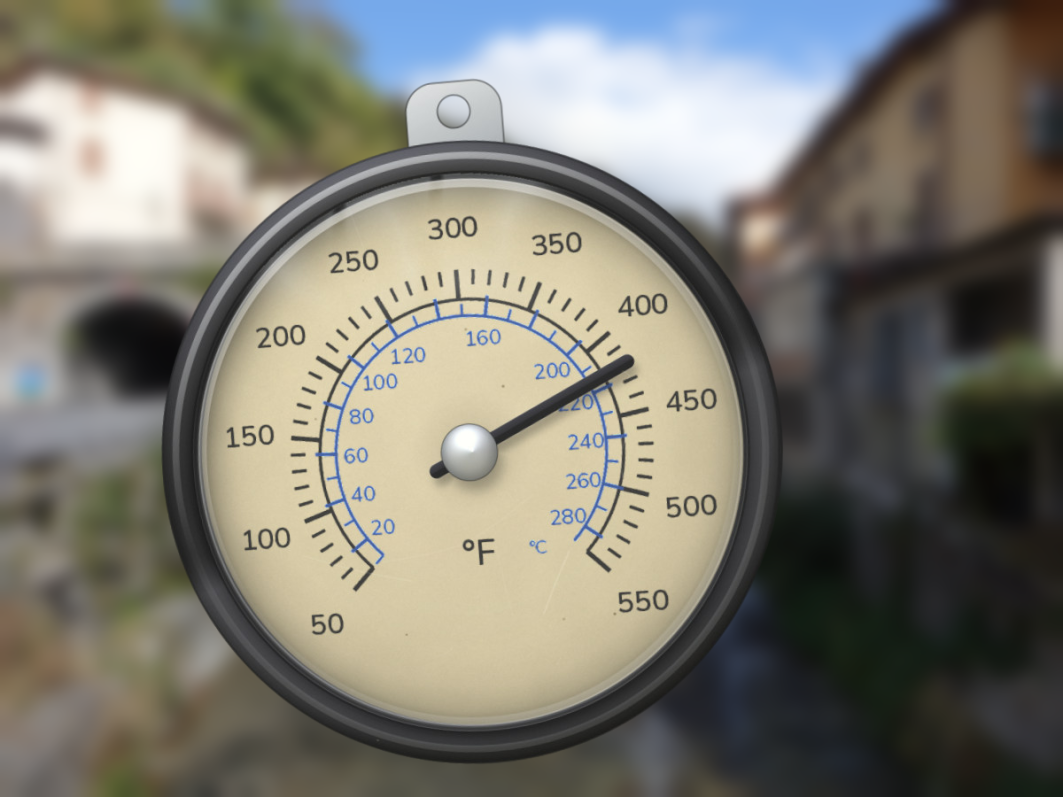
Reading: 420 °F
